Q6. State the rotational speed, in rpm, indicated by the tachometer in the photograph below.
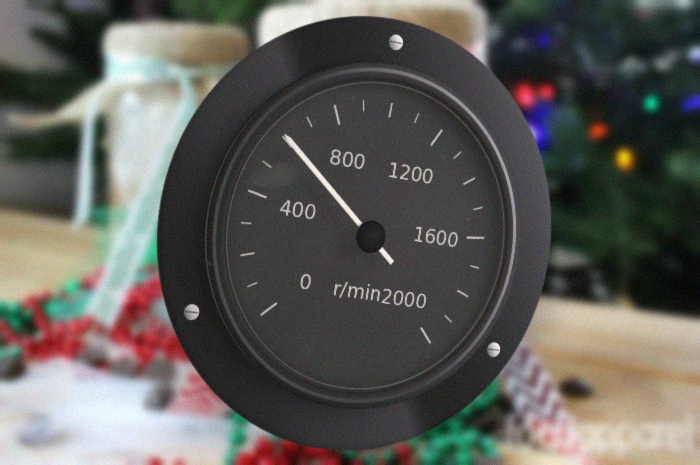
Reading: 600 rpm
